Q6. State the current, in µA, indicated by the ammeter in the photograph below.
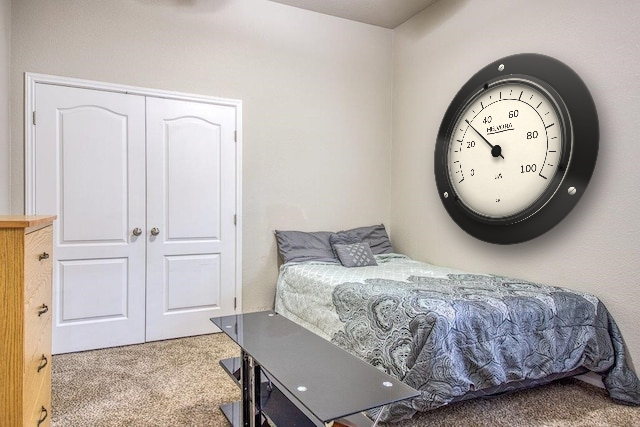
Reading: 30 µA
